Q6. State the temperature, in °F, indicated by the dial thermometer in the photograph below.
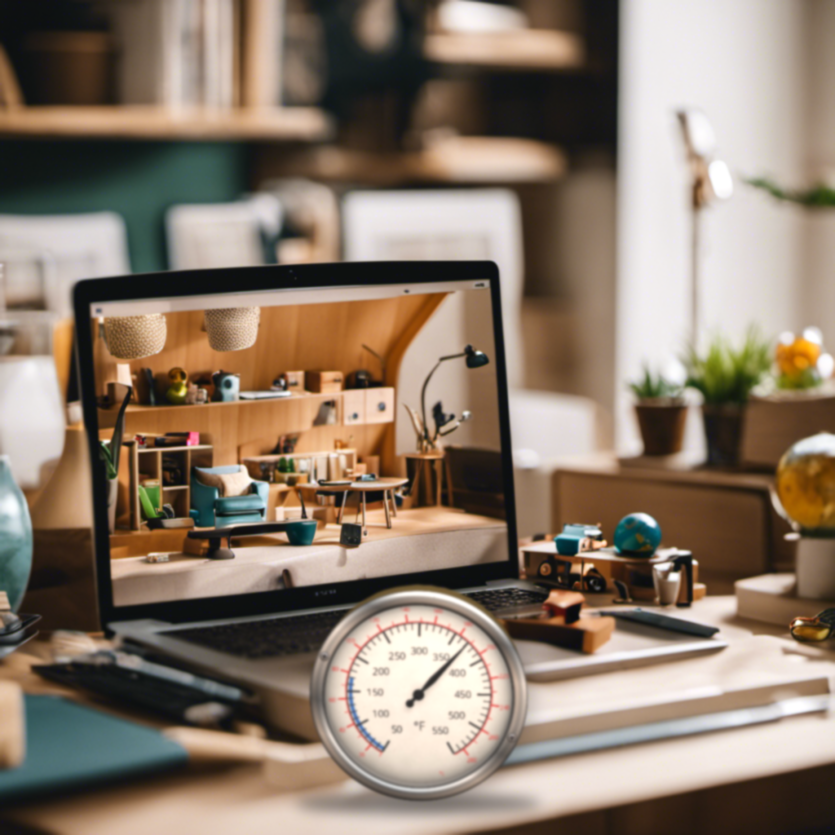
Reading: 370 °F
